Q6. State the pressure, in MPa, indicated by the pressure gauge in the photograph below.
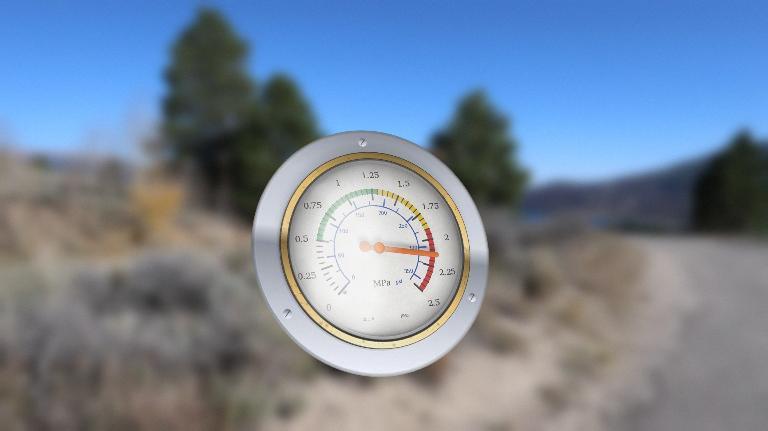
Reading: 2.15 MPa
